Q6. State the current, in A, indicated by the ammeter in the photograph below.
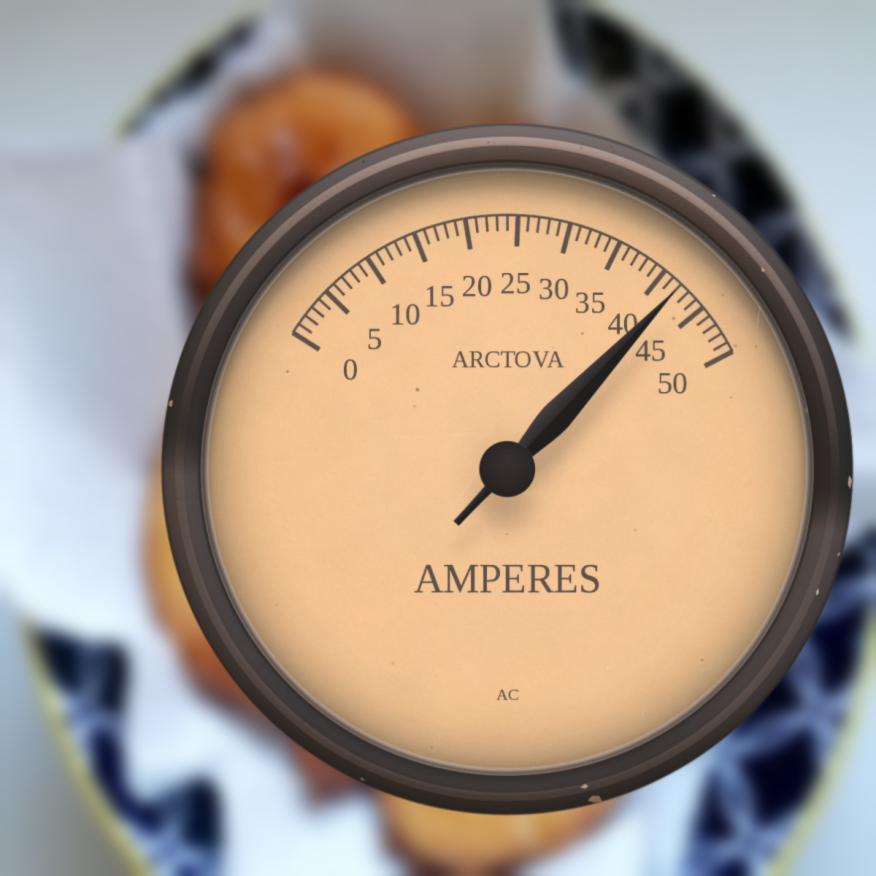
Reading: 42 A
